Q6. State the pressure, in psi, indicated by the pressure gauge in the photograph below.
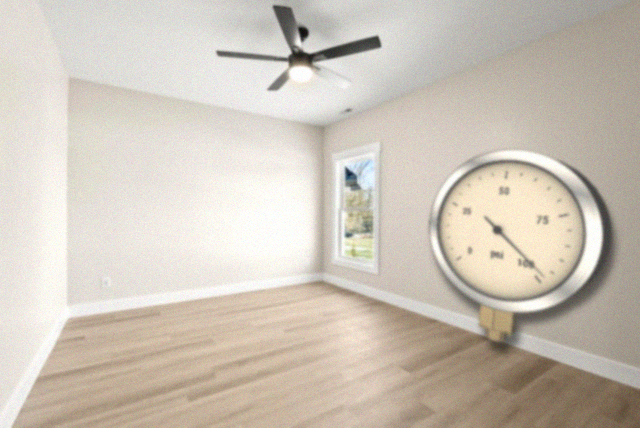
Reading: 97.5 psi
